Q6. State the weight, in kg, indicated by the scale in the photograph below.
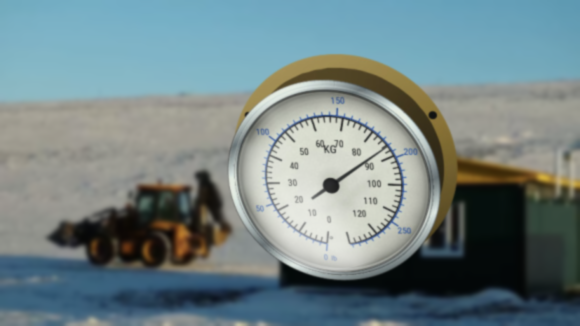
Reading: 86 kg
